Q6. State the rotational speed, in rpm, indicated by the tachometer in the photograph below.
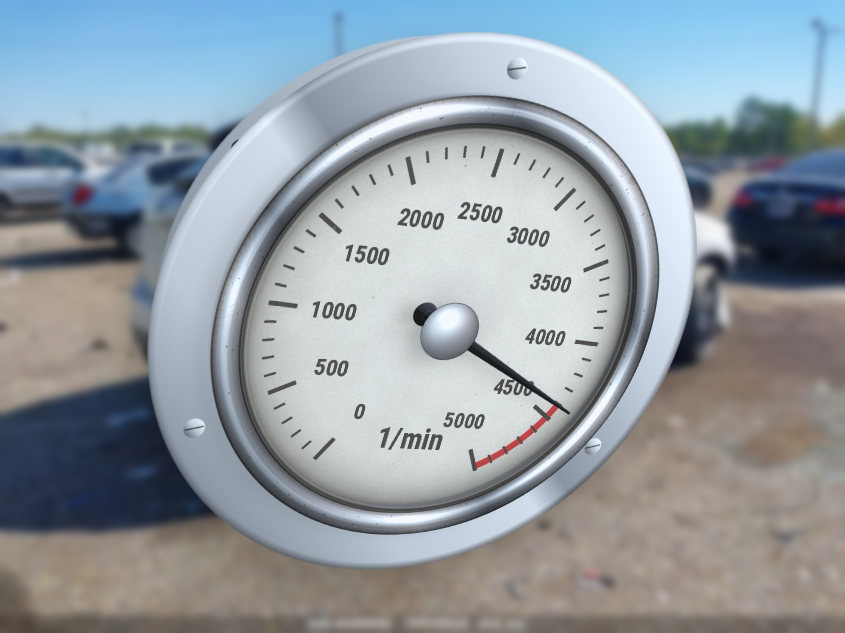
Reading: 4400 rpm
